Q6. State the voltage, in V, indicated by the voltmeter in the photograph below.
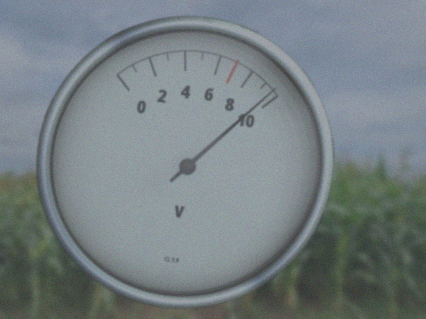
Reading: 9.5 V
